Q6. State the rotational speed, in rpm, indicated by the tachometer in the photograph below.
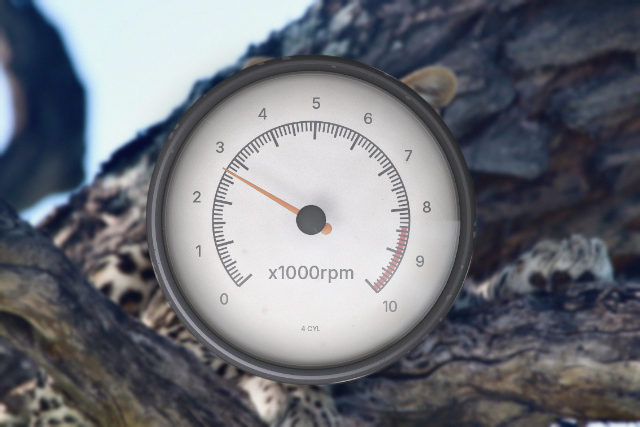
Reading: 2700 rpm
